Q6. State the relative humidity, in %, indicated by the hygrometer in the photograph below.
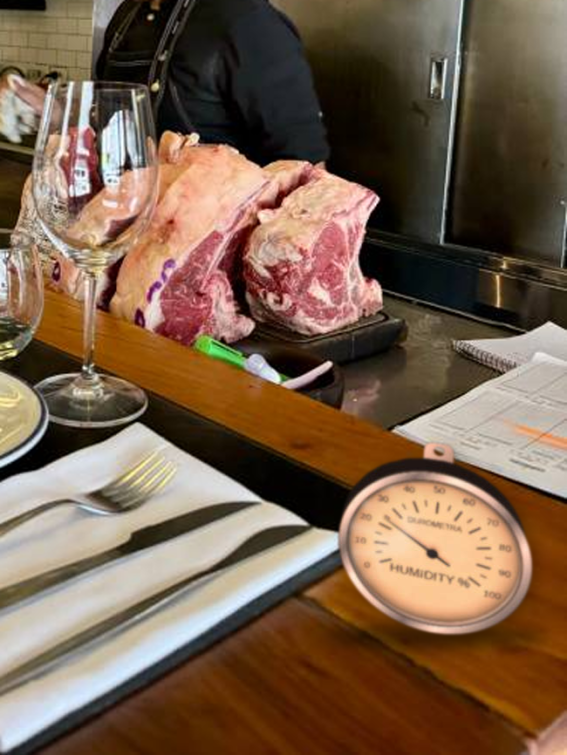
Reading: 25 %
